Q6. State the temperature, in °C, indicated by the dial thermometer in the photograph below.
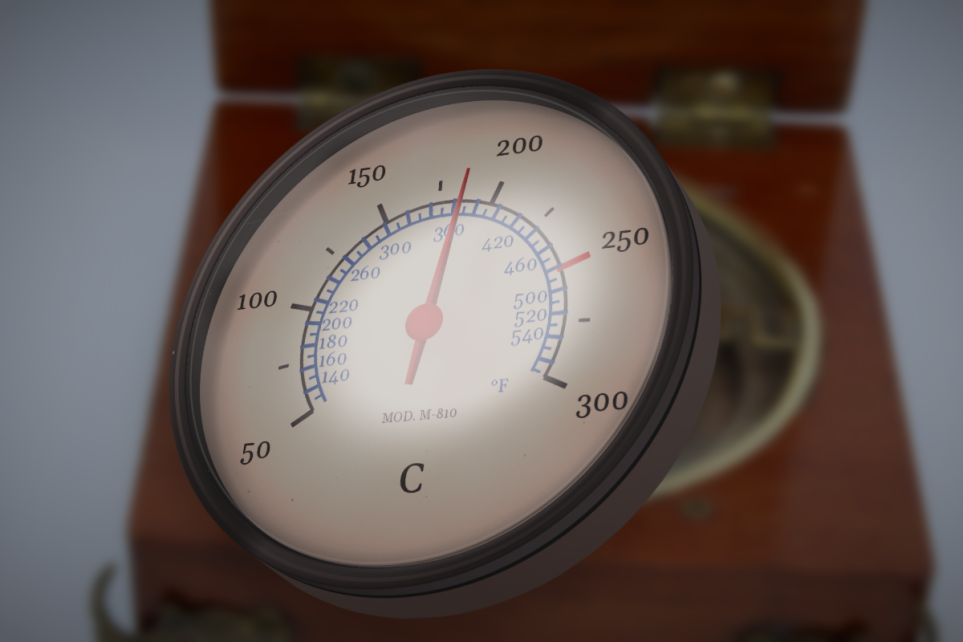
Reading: 187.5 °C
